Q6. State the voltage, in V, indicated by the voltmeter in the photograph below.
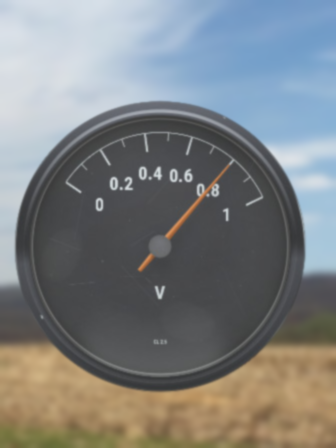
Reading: 0.8 V
